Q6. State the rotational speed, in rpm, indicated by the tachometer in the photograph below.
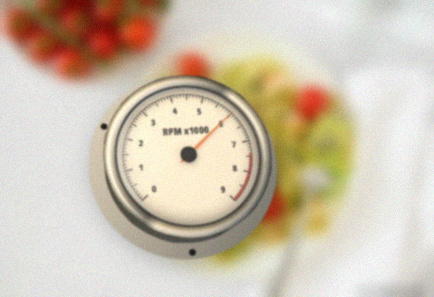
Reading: 6000 rpm
